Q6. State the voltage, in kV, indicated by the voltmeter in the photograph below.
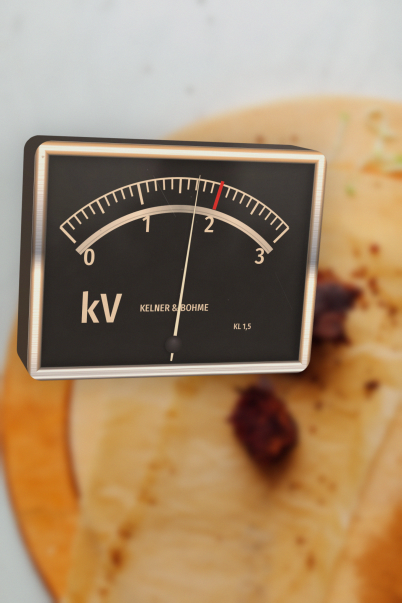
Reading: 1.7 kV
